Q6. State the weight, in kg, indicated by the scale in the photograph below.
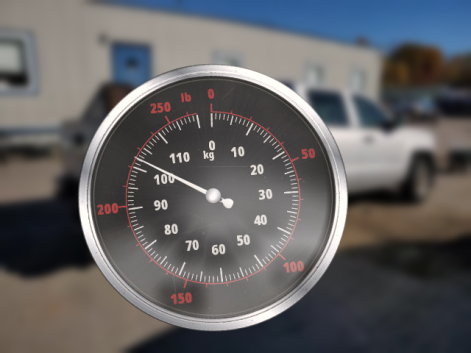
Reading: 102 kg
